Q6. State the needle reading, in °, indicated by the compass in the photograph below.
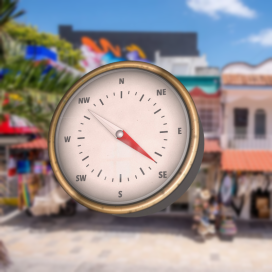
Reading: 130 °
